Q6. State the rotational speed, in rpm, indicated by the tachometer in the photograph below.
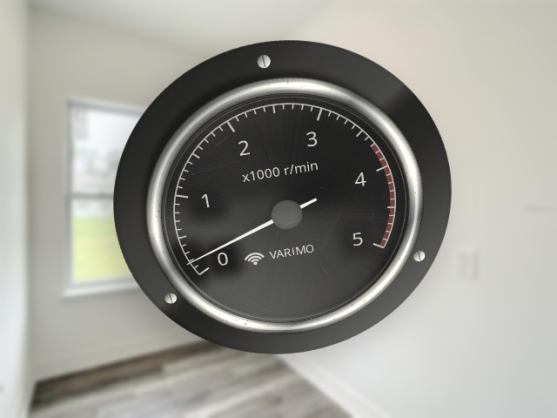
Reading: 200 rpm
